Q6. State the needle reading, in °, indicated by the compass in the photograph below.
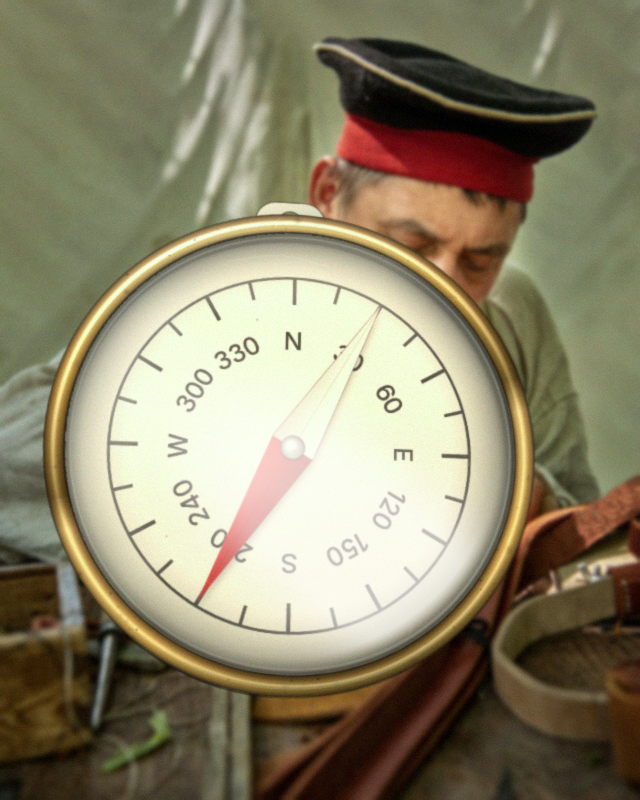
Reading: 210 °
